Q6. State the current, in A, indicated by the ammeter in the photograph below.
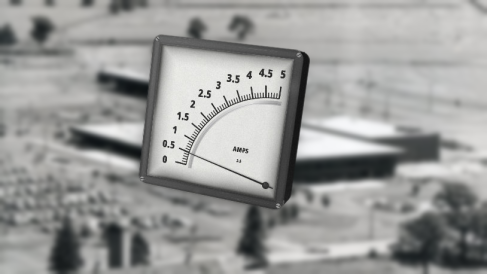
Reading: 0.5 A
